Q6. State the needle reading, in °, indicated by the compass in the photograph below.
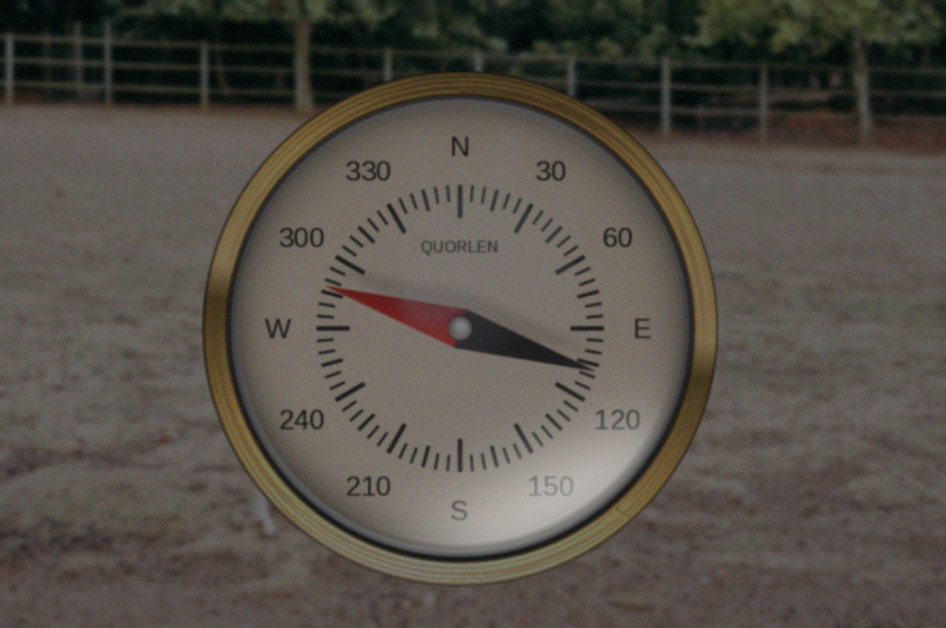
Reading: 287.5 °
